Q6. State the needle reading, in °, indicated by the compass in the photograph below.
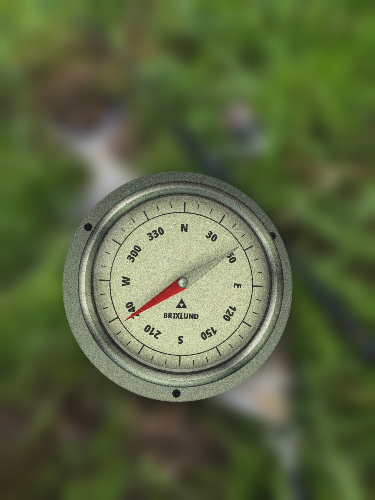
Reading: 235 °
